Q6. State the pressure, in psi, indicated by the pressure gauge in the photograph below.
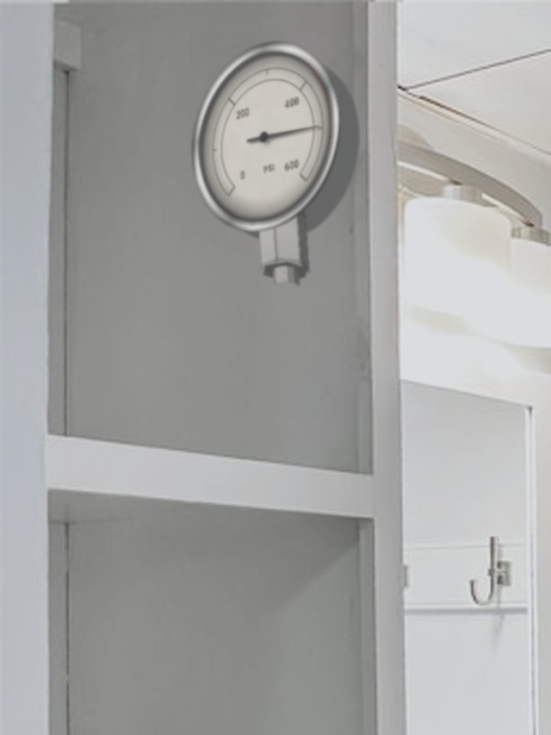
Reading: 500 psi
